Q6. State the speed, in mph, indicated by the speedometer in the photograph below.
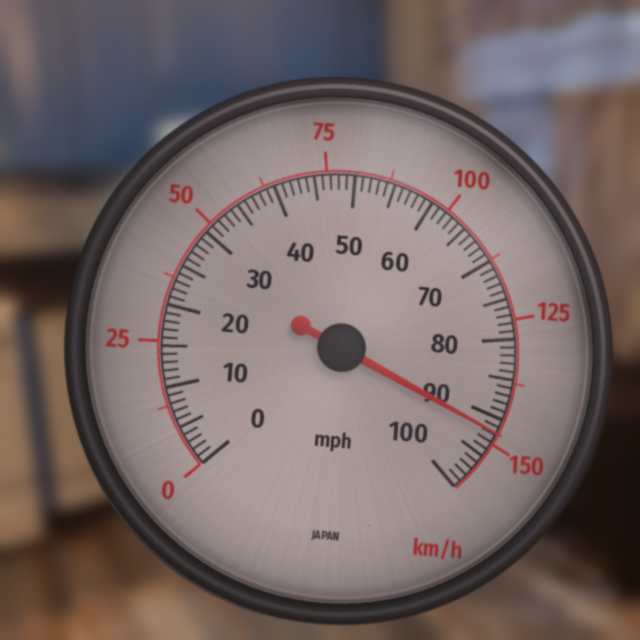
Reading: 92 mph
